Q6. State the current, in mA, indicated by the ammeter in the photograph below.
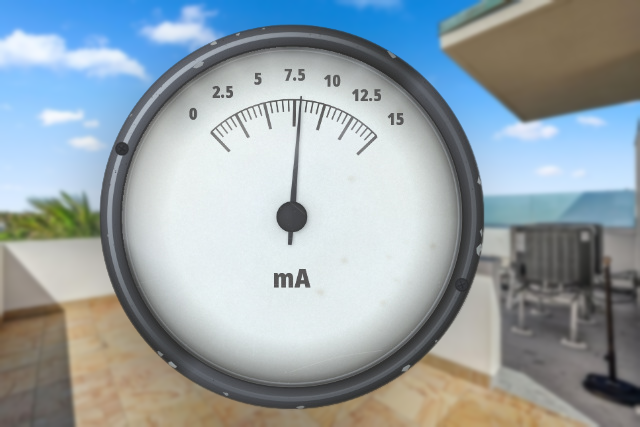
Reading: 8 mA
